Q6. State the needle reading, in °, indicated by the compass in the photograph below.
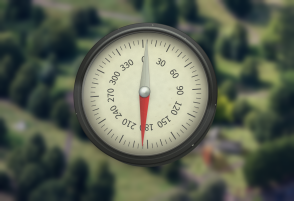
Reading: 185 °
